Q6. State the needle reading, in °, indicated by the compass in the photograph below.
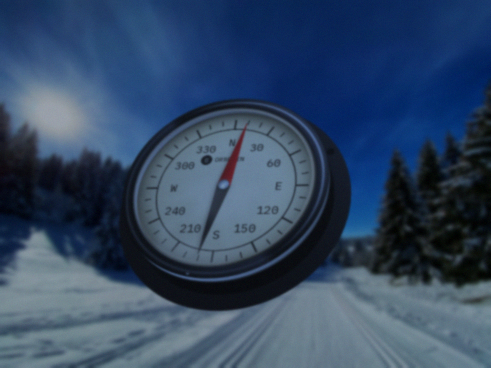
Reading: 10 °
